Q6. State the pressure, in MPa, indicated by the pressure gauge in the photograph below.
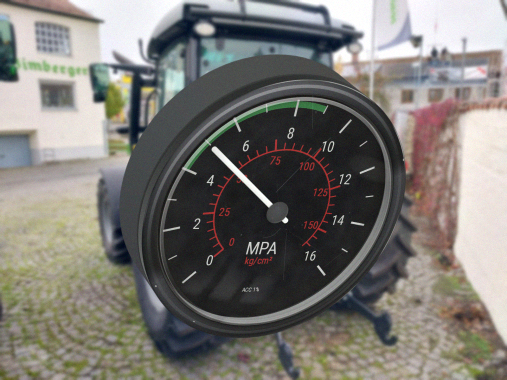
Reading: 5 MPa
